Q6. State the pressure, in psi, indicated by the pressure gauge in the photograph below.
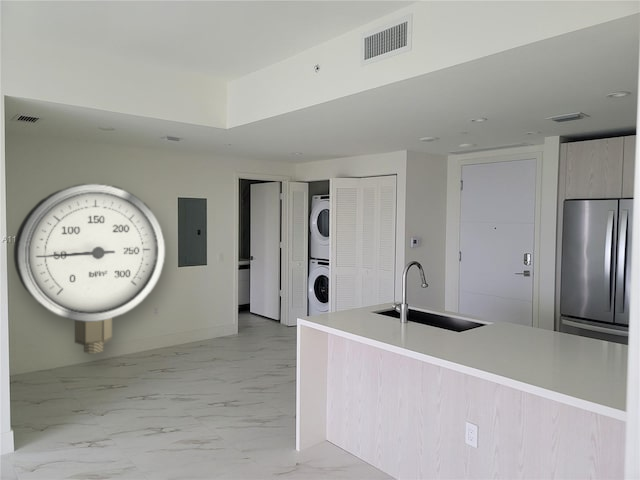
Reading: 50 psi
